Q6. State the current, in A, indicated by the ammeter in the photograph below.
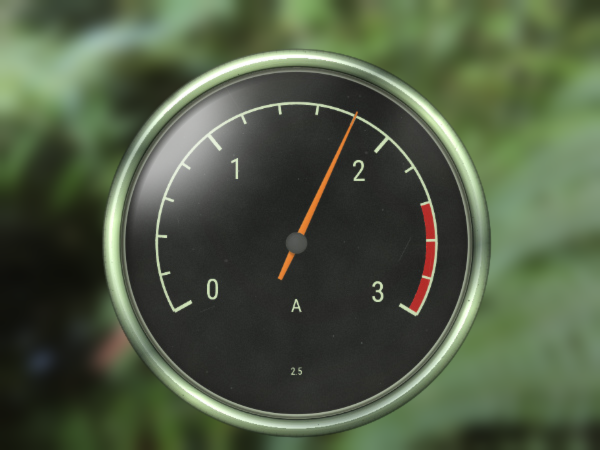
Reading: 1.8 A
